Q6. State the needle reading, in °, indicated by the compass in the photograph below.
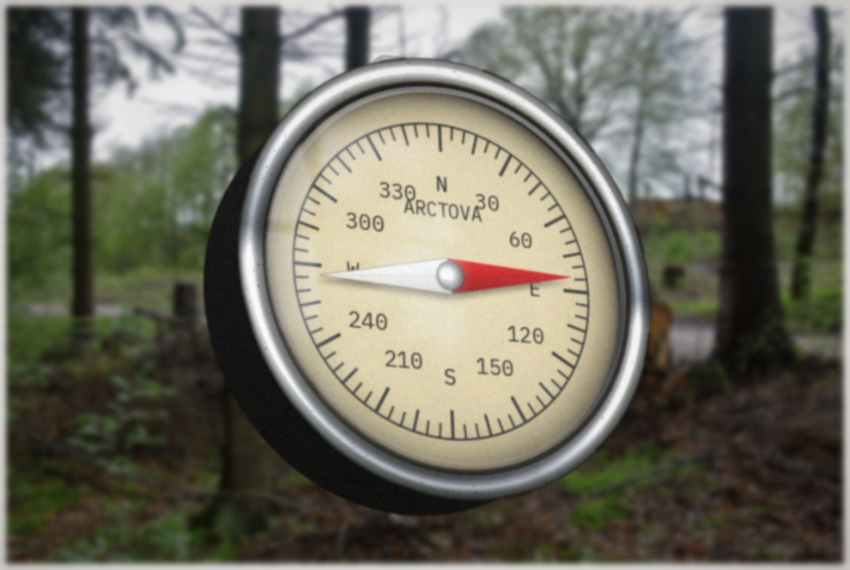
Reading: 85 °
